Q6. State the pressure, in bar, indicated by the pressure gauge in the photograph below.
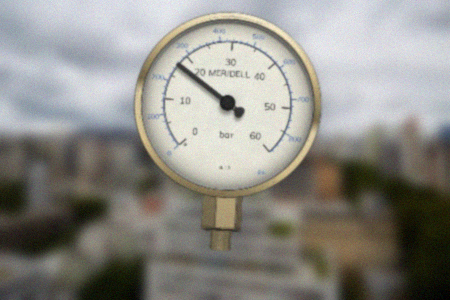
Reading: 17.5 bar
